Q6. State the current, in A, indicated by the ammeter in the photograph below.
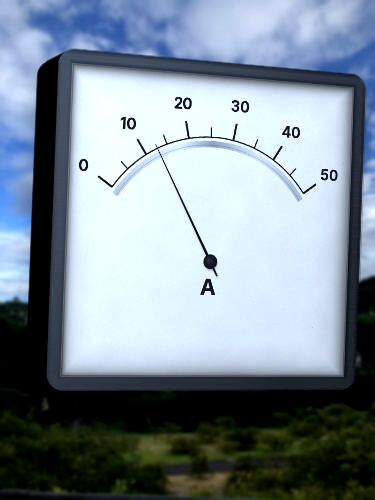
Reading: 12.5 A
